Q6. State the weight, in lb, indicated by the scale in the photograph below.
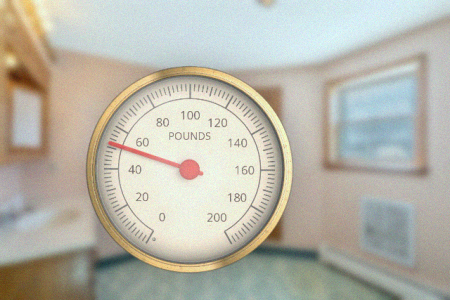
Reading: 52 lb
